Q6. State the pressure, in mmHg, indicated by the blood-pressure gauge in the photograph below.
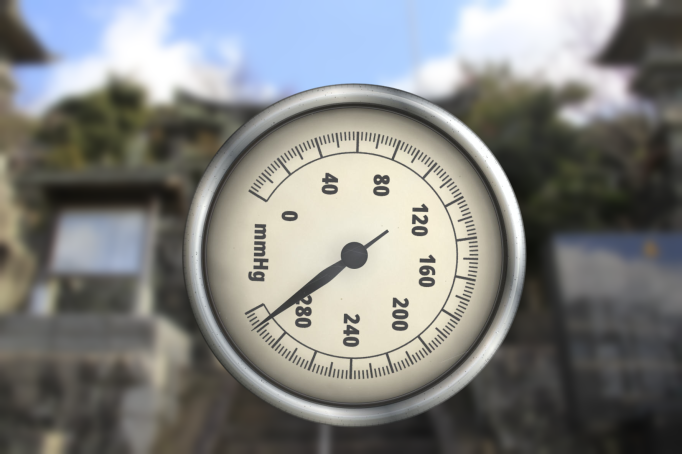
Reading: 292 mmHg
